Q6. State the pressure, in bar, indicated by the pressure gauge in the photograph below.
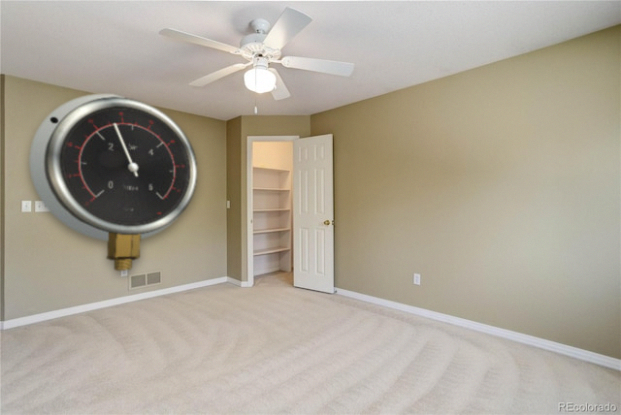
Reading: 2.5 bar
